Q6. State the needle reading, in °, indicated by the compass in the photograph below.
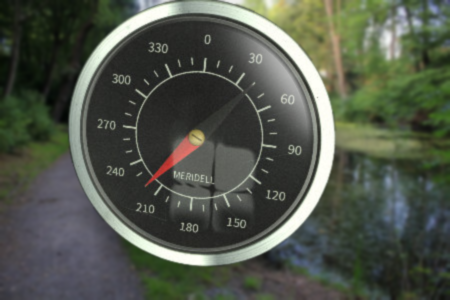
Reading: 220 °
